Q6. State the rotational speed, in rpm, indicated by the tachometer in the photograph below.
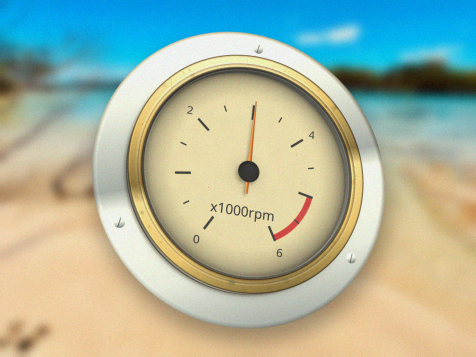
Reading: 3000 rpm
